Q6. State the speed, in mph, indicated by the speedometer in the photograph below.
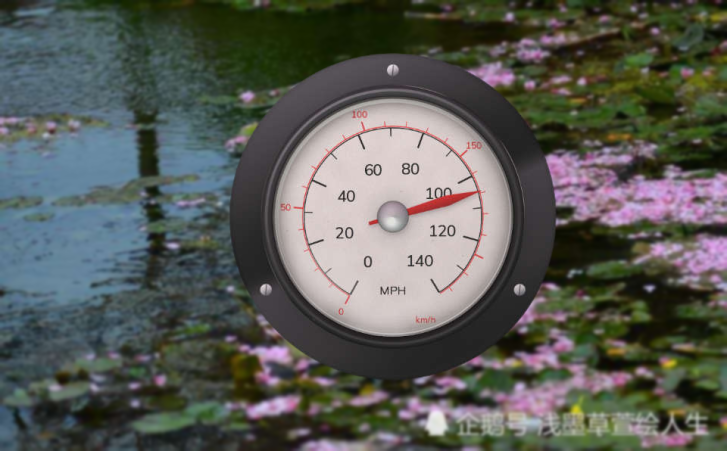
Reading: 105 mph
